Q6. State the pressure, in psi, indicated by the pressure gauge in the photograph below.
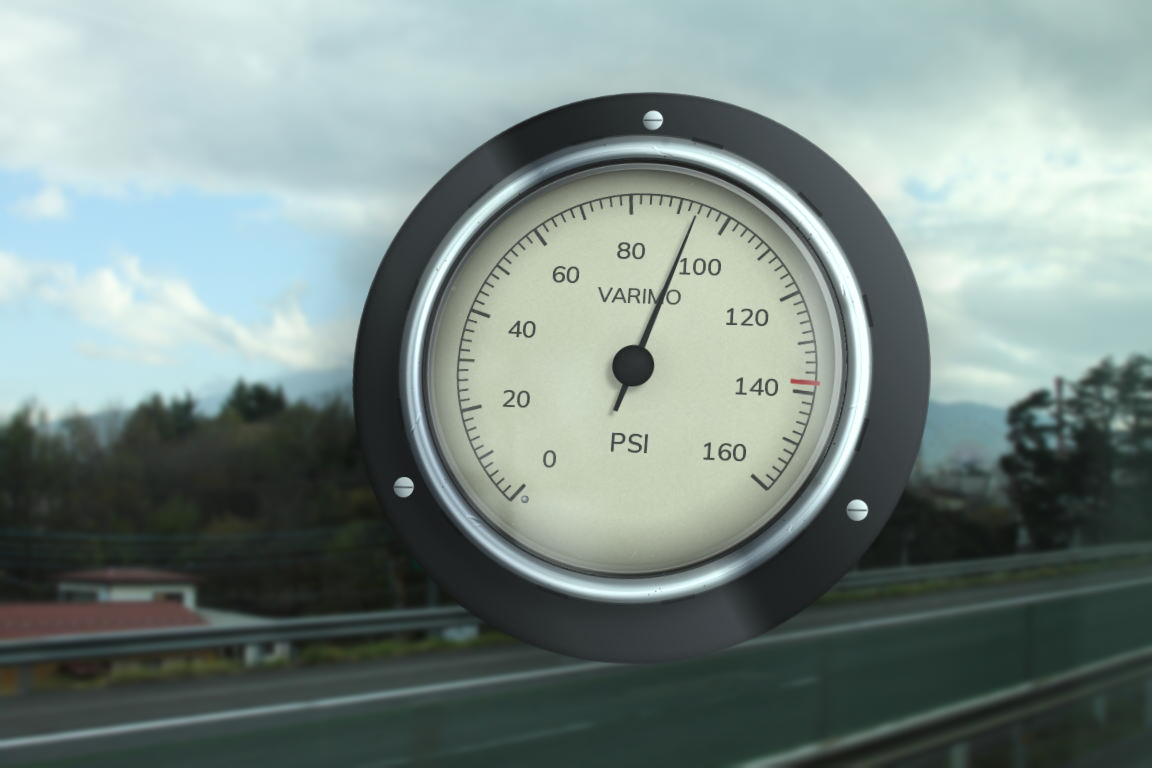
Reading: 94 psi
